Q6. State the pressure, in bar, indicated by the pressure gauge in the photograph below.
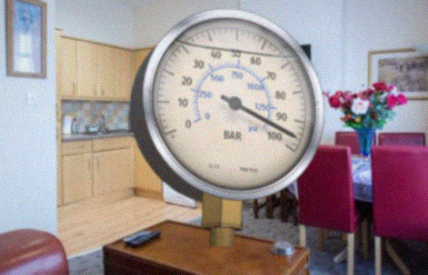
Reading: 96 bar
